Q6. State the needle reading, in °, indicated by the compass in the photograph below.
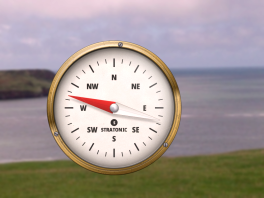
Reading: 285 °
